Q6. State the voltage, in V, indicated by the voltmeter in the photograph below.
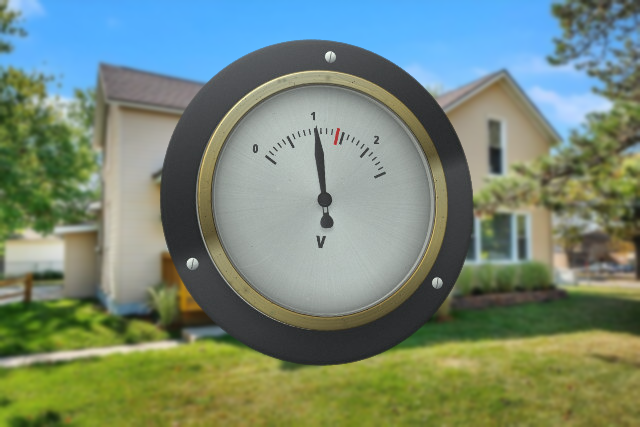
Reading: 1 V
